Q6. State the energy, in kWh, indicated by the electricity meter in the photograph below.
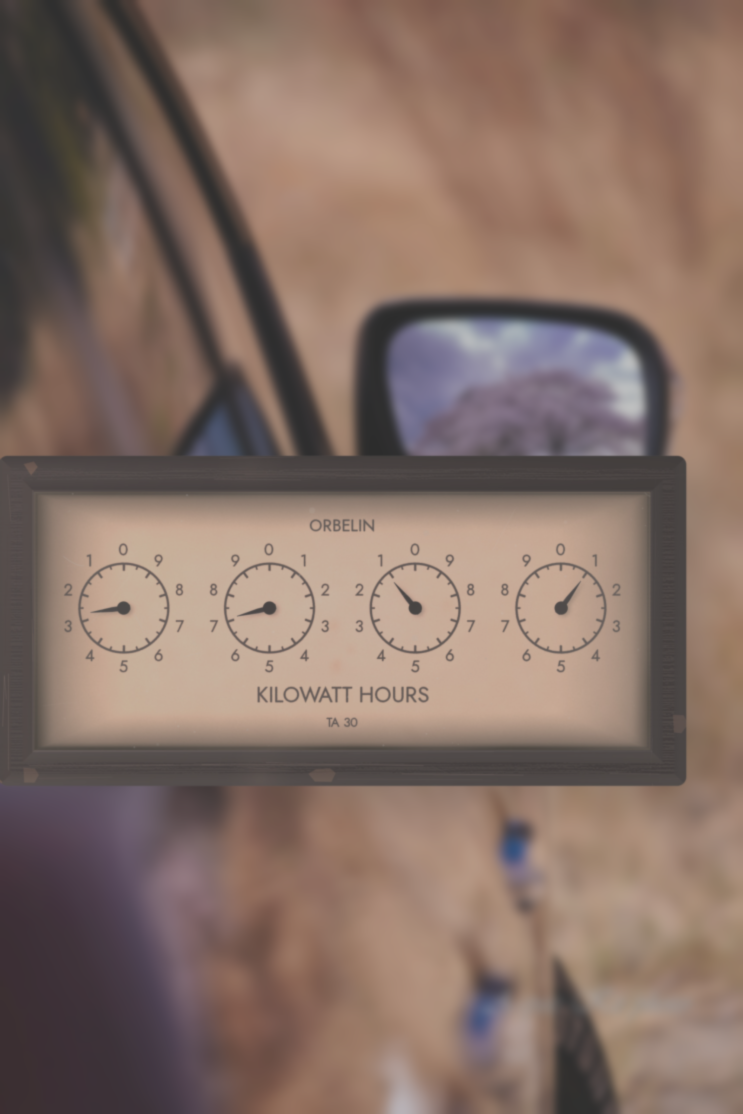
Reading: 2711 kWh
